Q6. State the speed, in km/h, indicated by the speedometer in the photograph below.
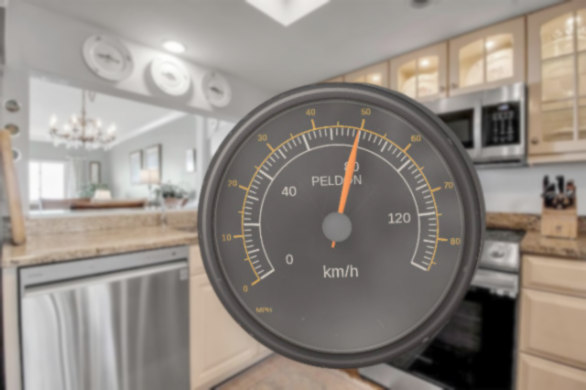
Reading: 80 km/h
